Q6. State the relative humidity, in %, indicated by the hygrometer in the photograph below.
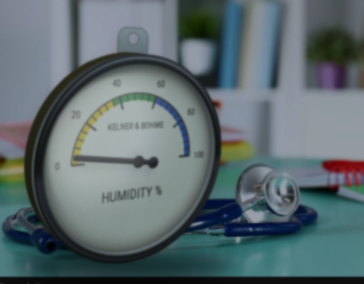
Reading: 4 %
